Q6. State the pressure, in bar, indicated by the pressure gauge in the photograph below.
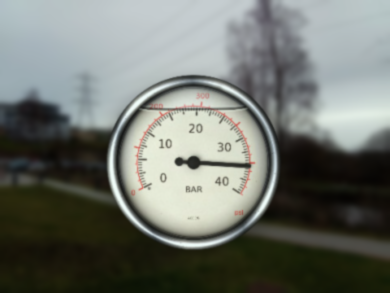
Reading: 35 bar
